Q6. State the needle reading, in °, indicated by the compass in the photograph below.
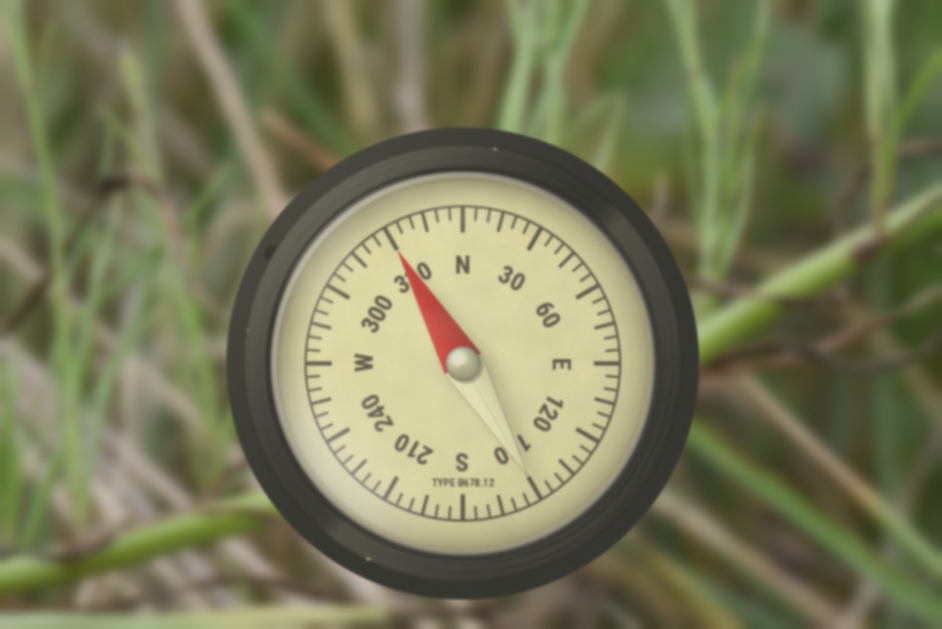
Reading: 330 °
